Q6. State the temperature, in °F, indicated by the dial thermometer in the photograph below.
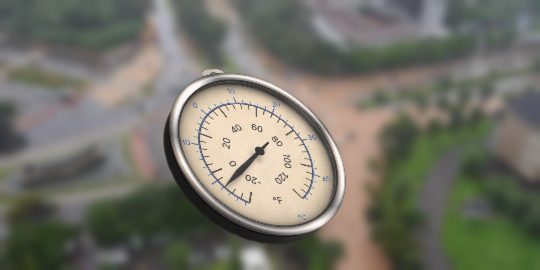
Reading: -8 °F
